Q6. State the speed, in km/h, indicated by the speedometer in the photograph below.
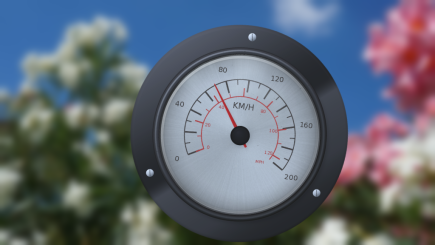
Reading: 70 km/h
